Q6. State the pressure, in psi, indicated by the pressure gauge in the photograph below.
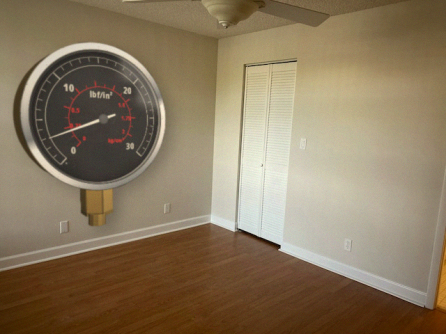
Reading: 3 psi
